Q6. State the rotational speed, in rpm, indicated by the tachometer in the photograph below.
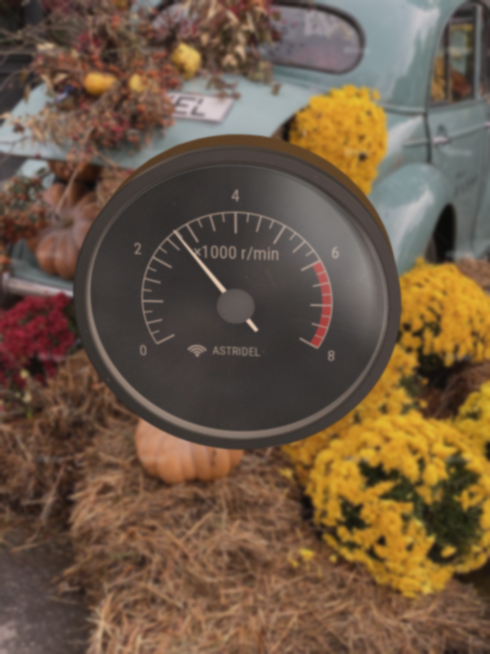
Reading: 2750 rpm
